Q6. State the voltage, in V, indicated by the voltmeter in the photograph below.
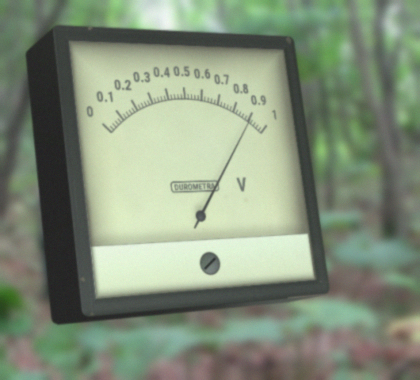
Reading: 0.9 V
